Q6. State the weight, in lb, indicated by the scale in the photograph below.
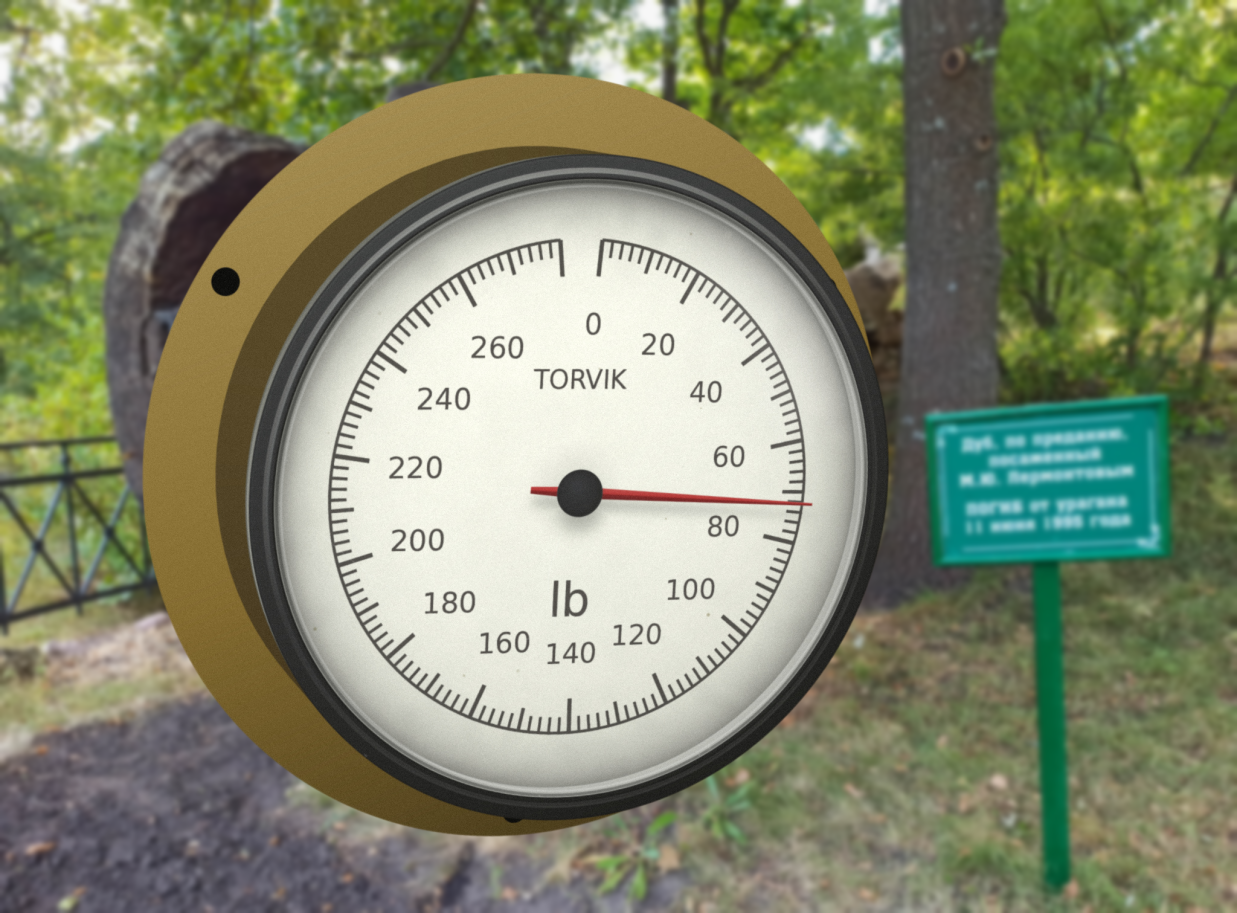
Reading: 72 lb
